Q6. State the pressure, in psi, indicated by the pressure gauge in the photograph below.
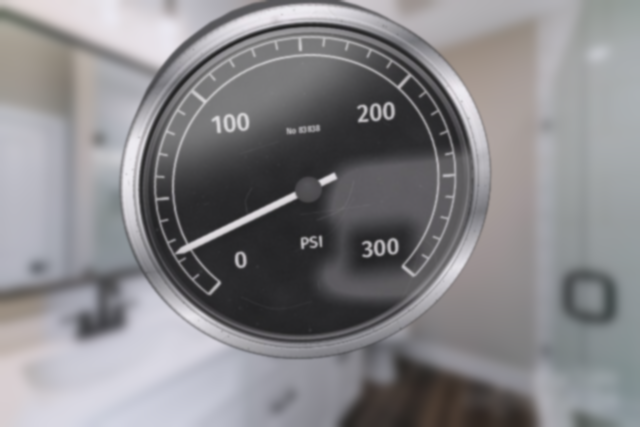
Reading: 25 psi
